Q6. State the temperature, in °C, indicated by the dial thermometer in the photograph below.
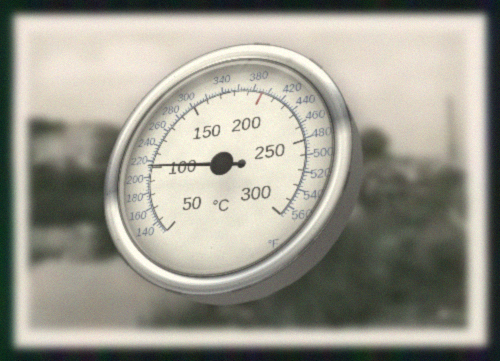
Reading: 100 °C
